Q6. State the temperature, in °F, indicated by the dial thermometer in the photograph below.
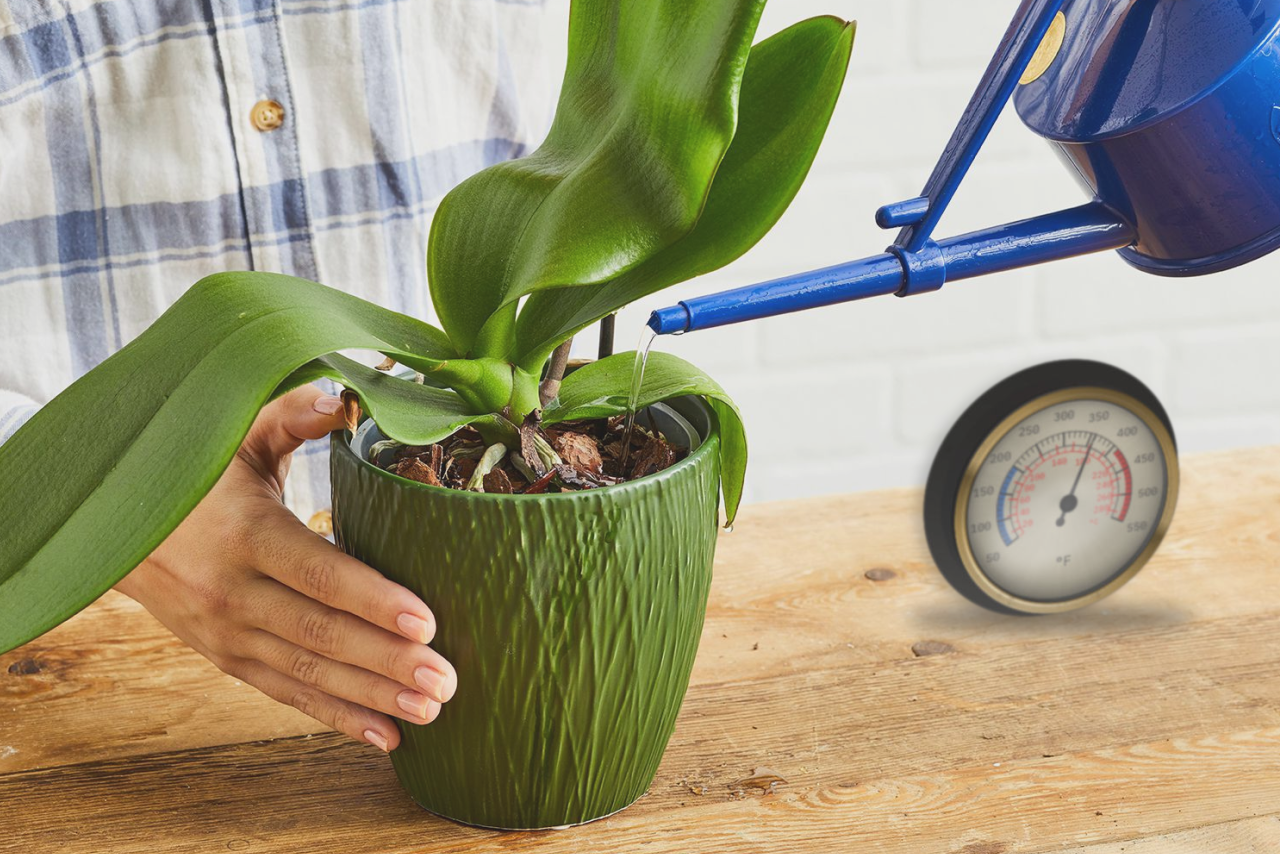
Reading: 350 °F
